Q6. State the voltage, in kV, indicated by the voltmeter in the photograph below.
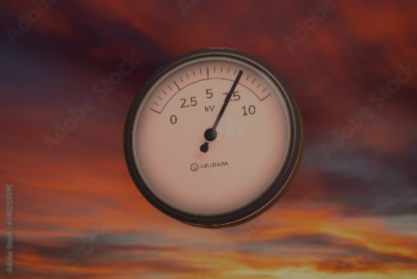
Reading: 7.5 kV
